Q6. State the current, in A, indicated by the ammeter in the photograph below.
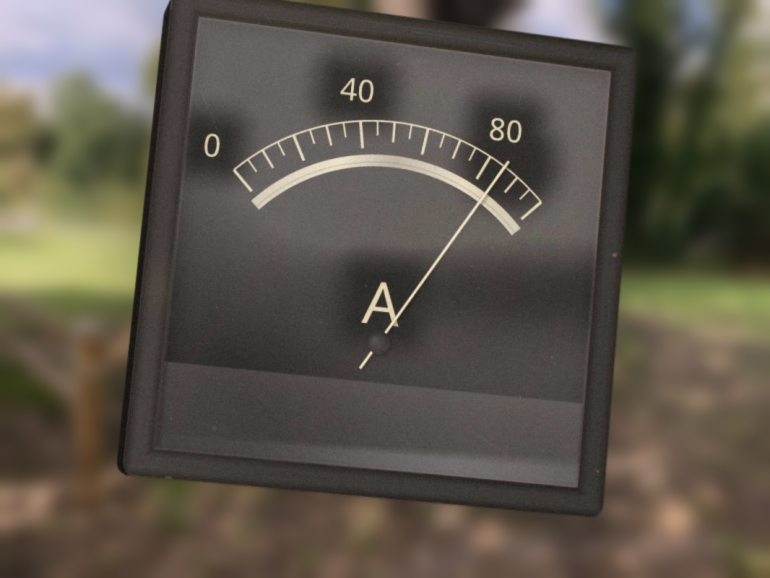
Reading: 85 A
